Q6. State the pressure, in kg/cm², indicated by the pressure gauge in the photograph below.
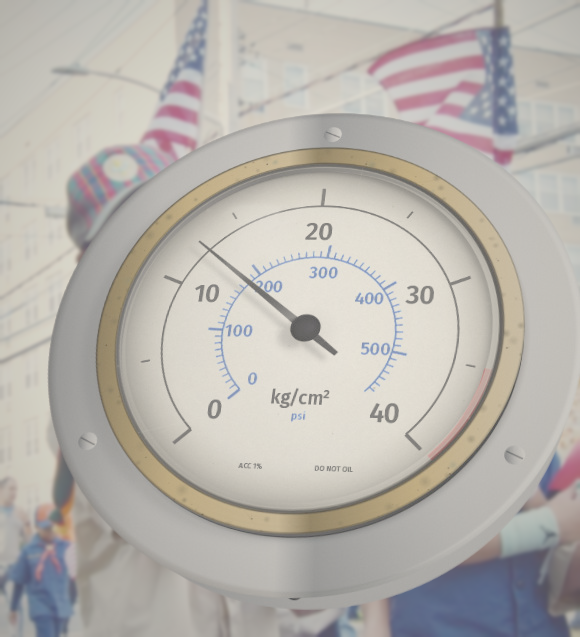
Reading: 12.5 kg/cm²
